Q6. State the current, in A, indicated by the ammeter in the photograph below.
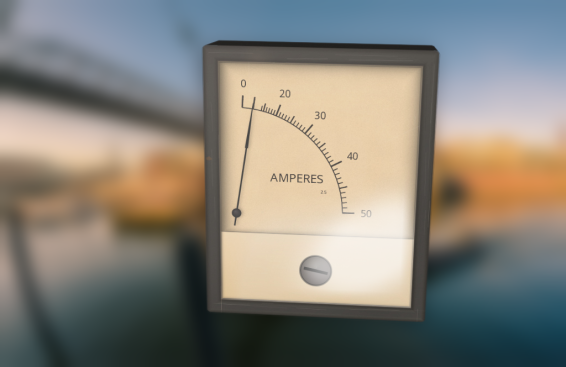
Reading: 10 A
